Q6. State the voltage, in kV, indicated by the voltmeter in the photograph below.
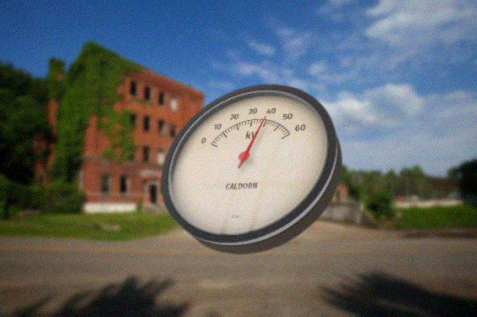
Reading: 40 kV
